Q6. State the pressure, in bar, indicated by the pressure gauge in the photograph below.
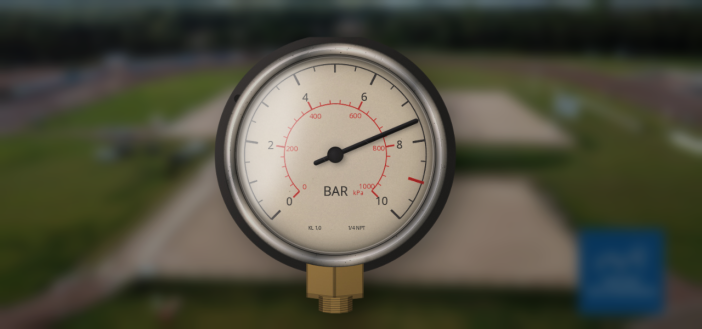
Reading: 7.5 bar
